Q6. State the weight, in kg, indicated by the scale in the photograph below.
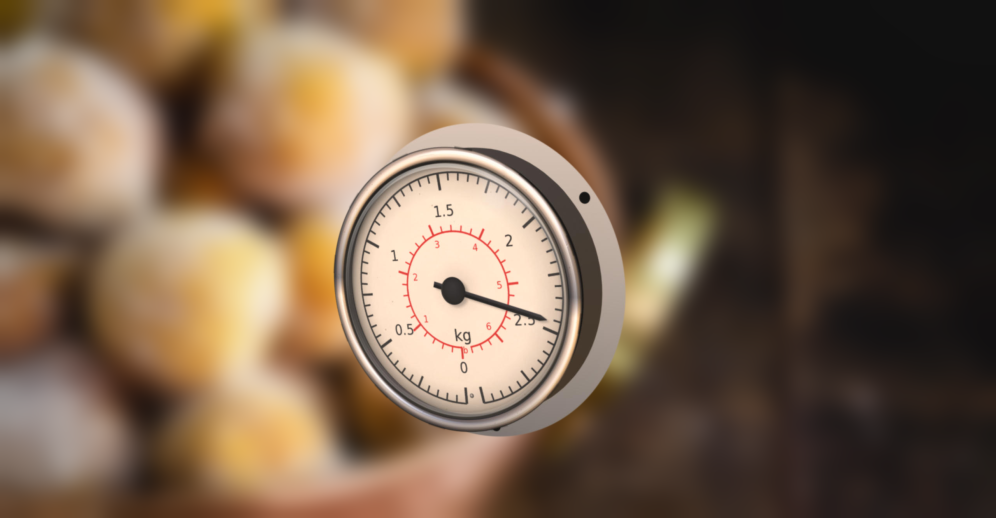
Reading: 2.45 kg
